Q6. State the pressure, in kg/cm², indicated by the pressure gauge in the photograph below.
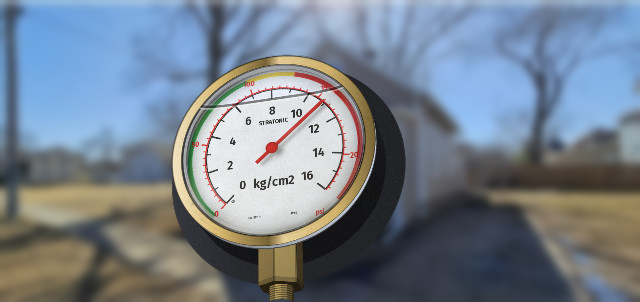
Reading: 11 kg/cm²
